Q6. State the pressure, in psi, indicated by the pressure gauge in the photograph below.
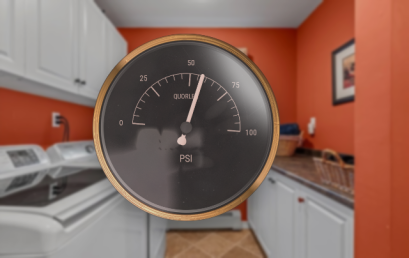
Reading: 57.5 psi
